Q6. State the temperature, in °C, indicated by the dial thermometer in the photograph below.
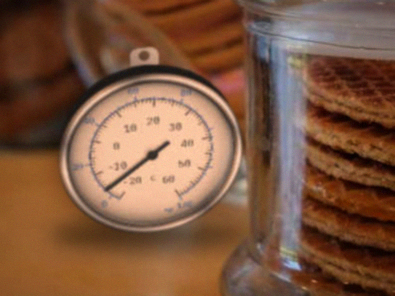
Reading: -15 °C
